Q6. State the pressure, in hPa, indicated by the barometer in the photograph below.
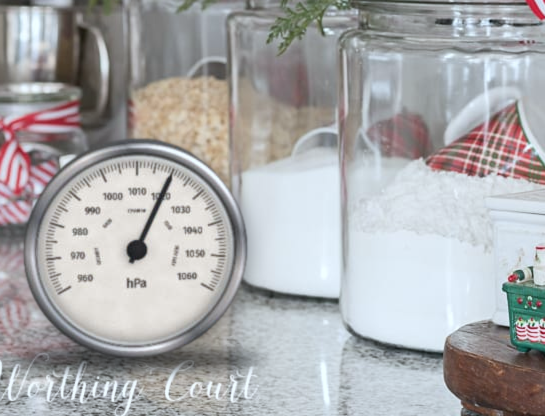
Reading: 1020 hPa
